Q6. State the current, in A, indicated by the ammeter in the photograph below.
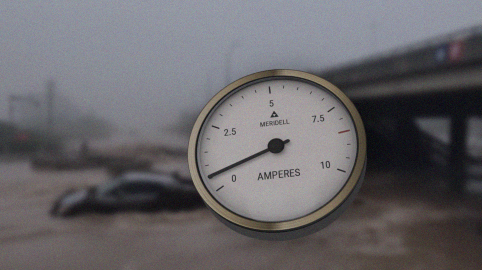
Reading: 0.5 A
